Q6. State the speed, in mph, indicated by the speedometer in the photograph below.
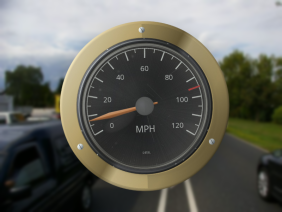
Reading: 7.5 mph
